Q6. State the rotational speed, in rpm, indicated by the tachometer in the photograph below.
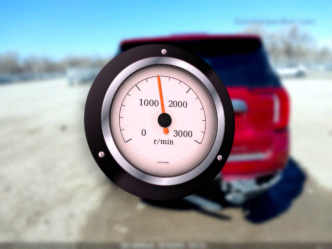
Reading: 1400 rpm
